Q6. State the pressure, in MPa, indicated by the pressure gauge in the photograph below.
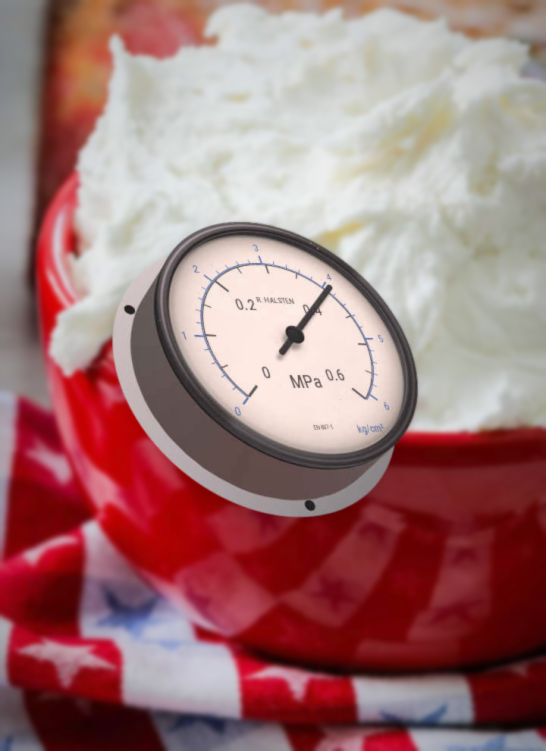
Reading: 0.4 MPa
